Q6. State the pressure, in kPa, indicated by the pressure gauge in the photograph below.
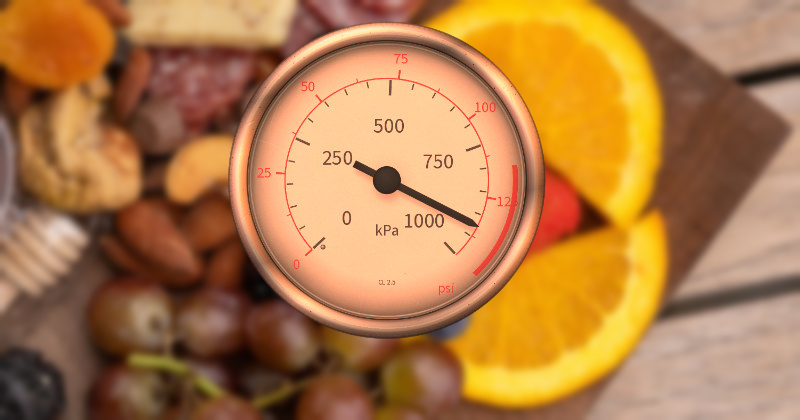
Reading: 925 kPa
